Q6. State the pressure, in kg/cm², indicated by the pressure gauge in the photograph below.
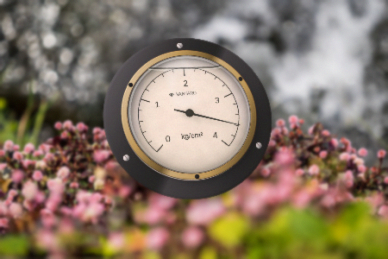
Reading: 3.6 kg/cm²
